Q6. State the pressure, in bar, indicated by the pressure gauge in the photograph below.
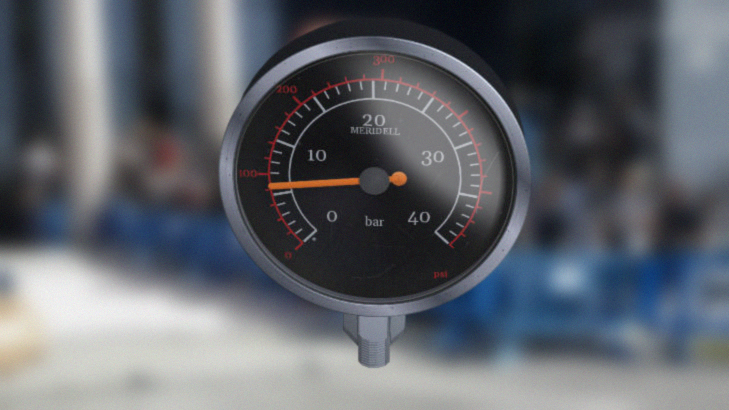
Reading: 6 bar
